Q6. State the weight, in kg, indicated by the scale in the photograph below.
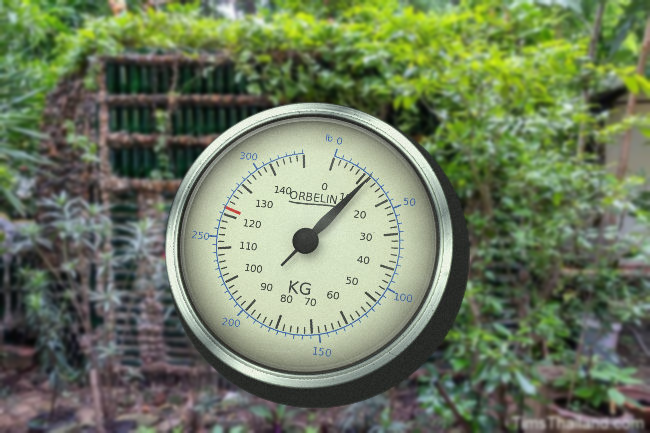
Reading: 12 kg
